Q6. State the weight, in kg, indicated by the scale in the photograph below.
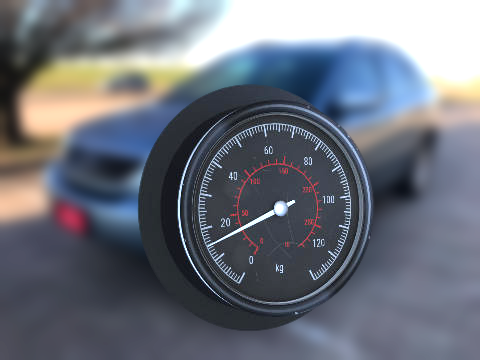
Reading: 15 kg
